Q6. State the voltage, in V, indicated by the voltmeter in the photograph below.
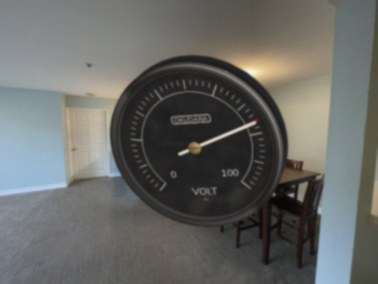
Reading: 76 V
